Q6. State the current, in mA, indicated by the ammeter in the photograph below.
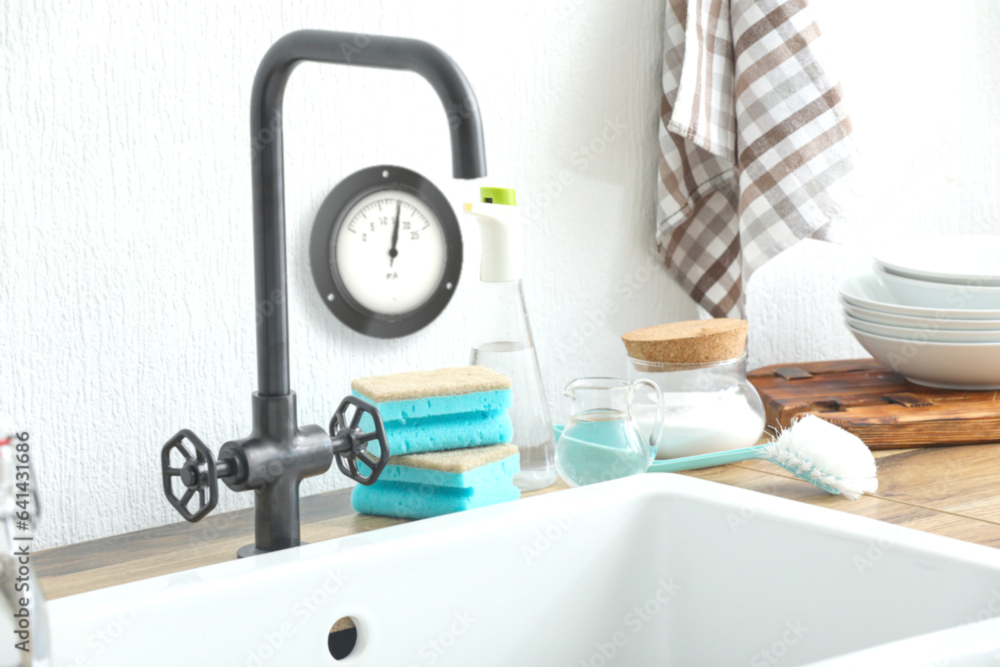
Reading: 15 mA
